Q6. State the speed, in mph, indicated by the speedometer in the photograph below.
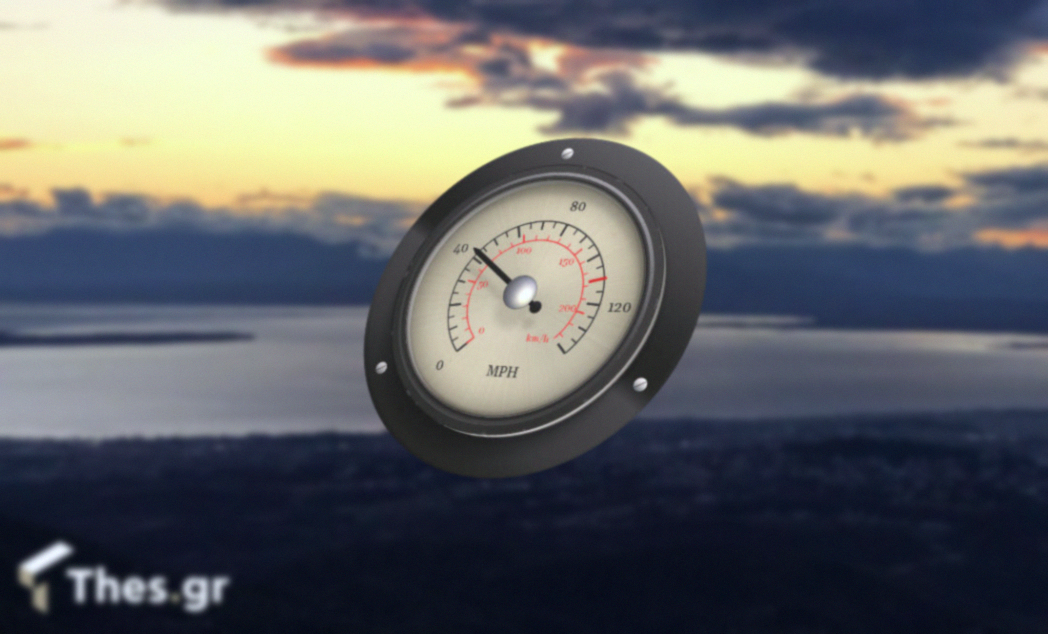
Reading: 42.5 mph
